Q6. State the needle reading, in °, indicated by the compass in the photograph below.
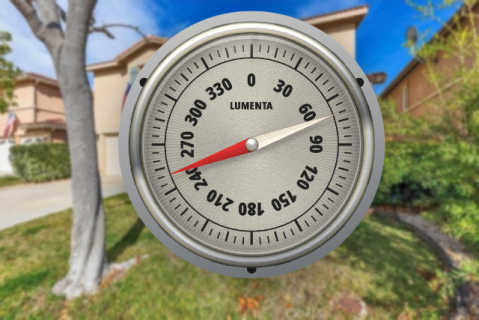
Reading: 250 °
